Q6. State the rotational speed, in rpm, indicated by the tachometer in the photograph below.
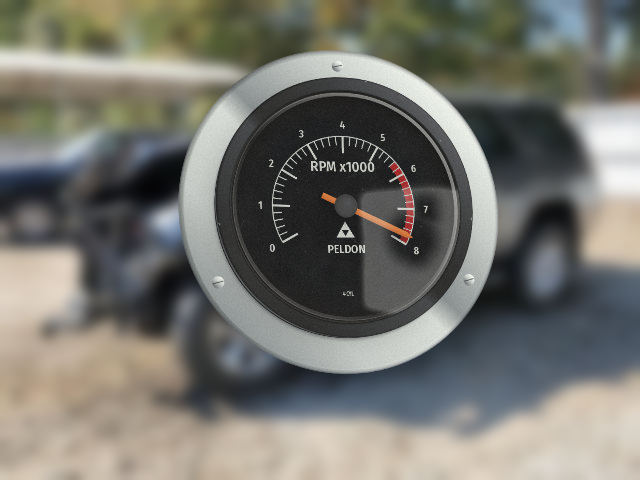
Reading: 7800 rpm
